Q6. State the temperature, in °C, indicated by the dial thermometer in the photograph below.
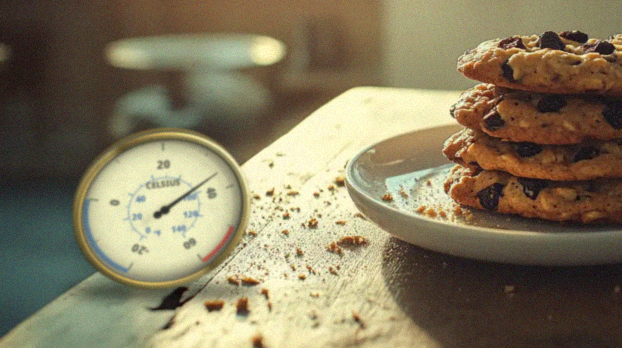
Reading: 35 °C
